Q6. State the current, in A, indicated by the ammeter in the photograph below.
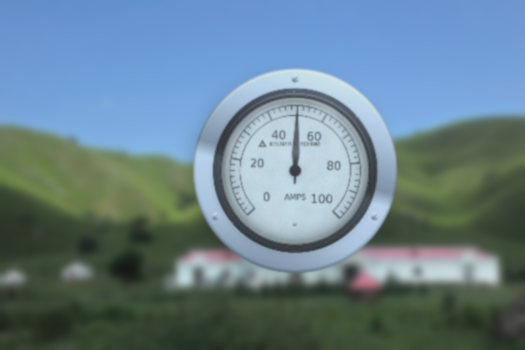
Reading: 50 A
